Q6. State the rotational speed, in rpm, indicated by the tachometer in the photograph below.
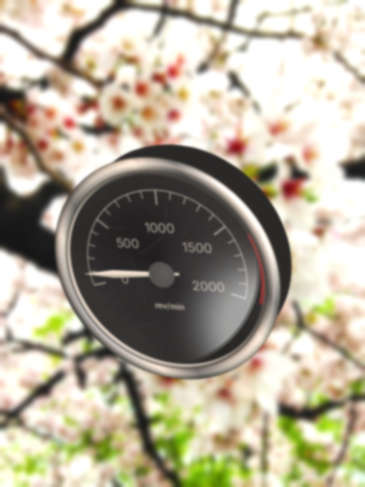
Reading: 100 rpm
